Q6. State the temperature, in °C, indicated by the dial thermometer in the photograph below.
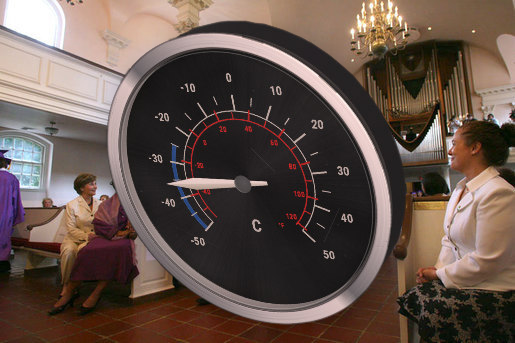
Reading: -35 °C
